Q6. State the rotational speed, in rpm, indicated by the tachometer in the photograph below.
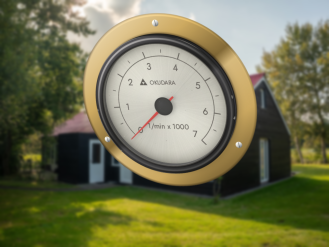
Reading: 0 rpm
